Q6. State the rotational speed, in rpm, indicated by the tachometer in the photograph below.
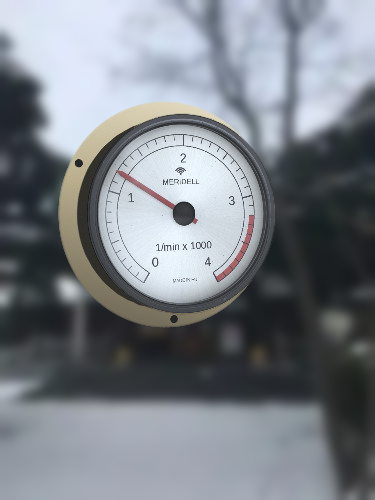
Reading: 1200 rpm
